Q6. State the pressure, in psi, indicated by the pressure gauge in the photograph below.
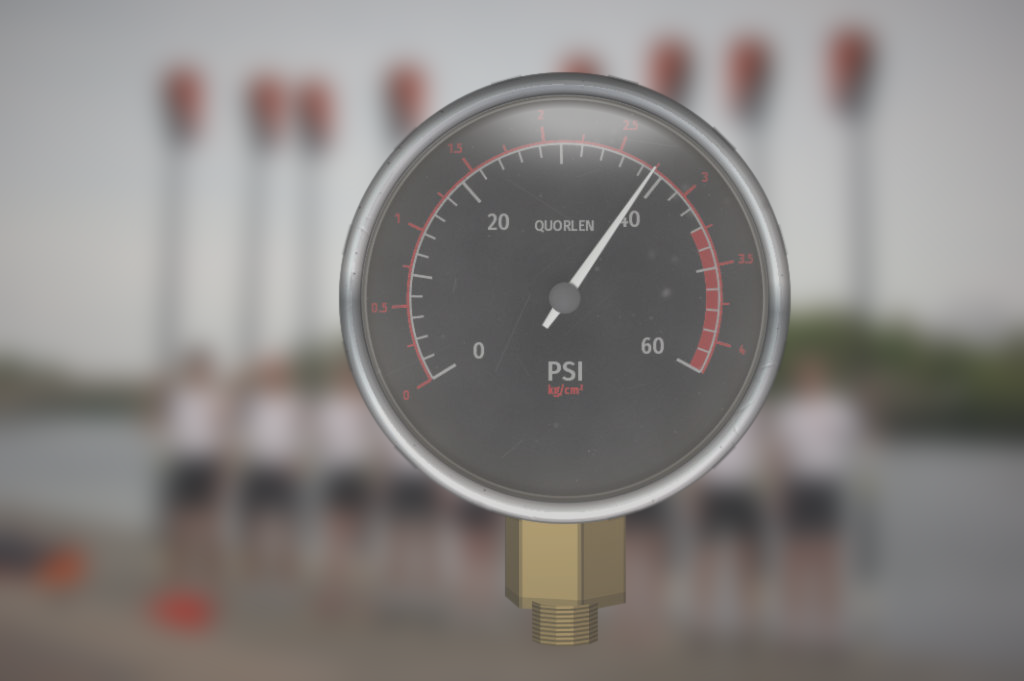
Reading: 39 psi
